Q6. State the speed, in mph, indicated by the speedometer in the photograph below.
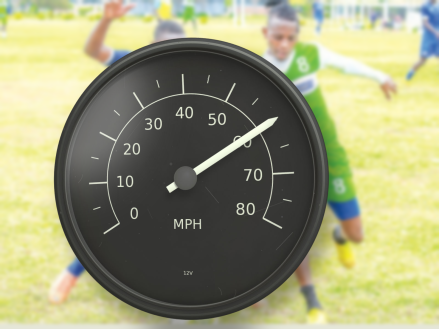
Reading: 60 mph
